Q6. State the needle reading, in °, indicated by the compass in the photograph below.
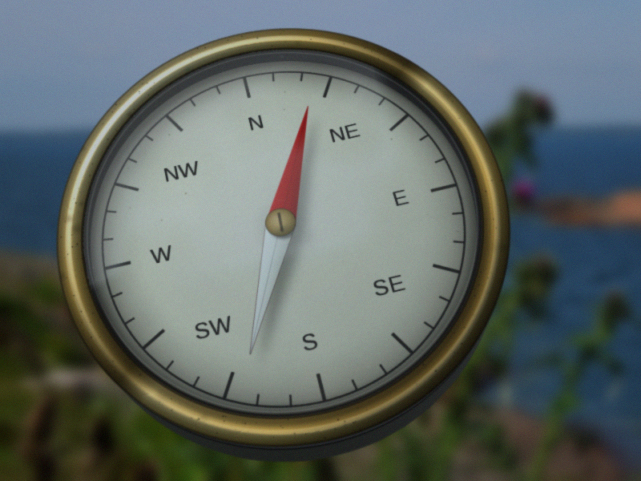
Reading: 25 °
